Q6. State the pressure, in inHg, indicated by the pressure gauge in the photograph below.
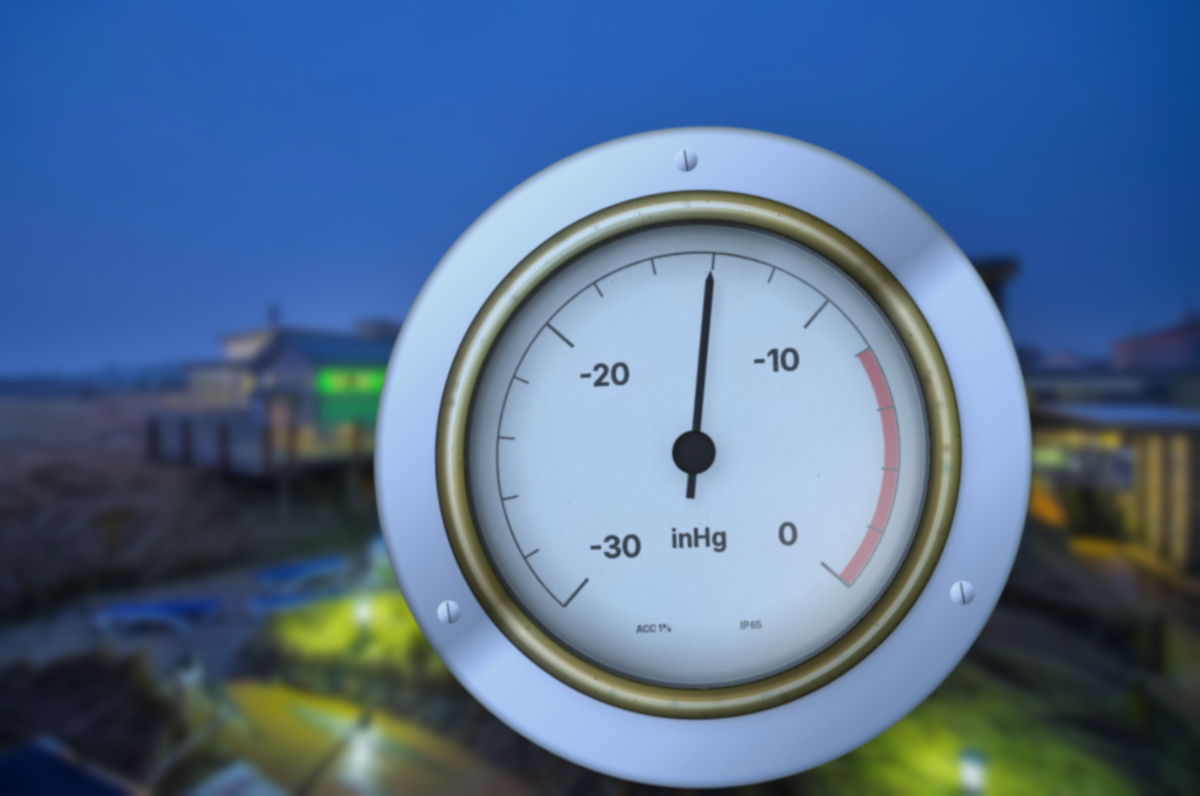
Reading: -14 inHg
